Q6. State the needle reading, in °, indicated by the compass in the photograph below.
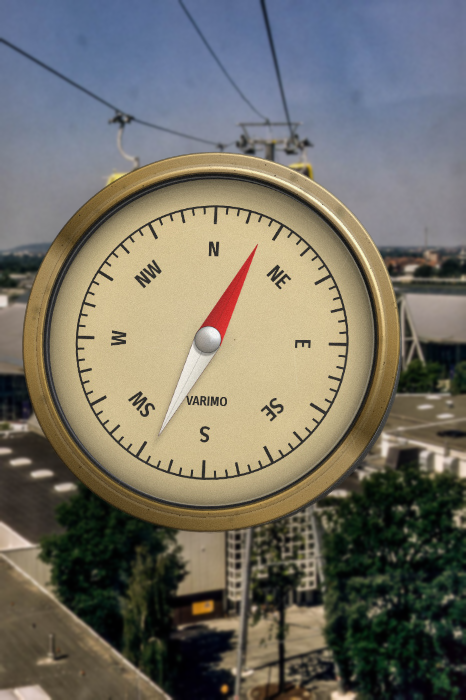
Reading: 25 °
